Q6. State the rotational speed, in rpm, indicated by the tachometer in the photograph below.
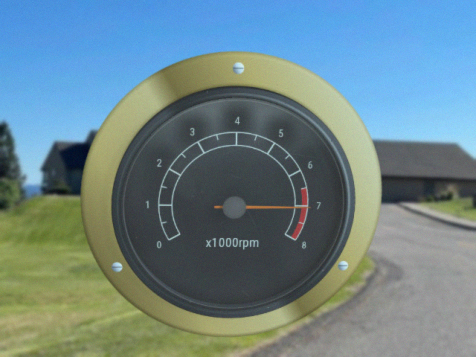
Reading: 7000 rpm
